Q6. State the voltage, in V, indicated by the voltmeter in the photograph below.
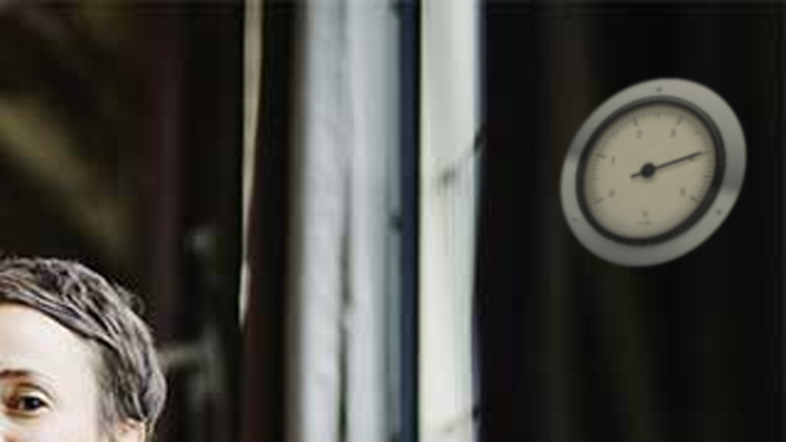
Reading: 4 V
